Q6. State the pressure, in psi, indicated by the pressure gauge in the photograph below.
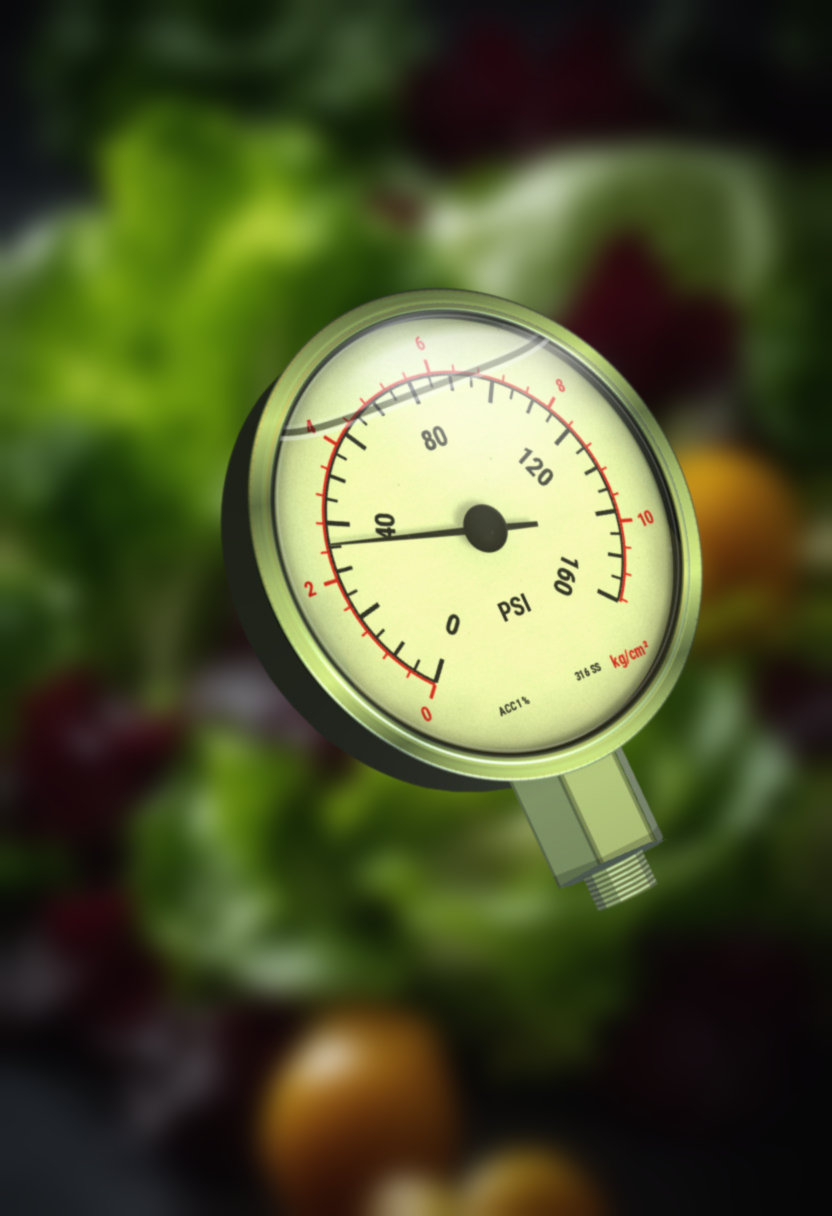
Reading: 35 psi
